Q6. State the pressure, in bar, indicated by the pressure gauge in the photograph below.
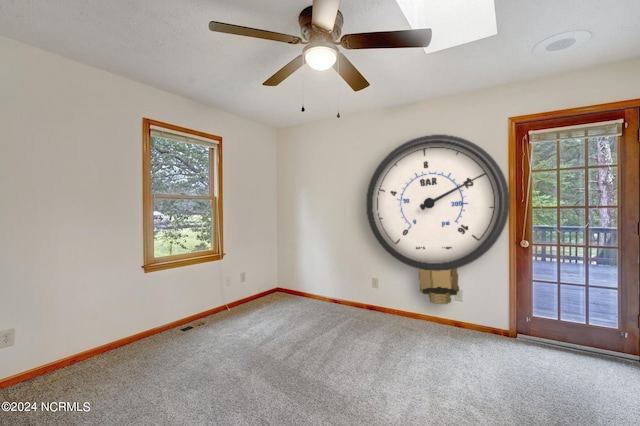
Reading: 12 bar
